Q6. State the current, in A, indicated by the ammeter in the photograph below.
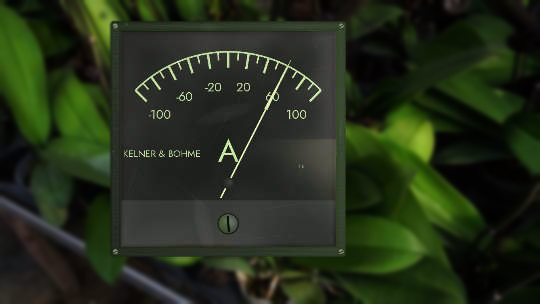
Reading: 60 A
